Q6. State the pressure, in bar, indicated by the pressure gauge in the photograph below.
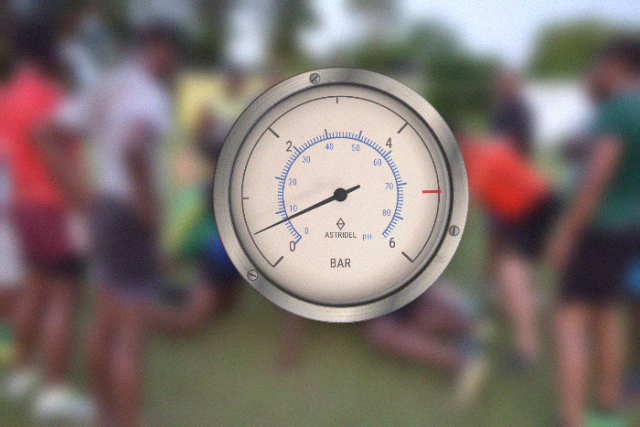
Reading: 0.5 bar
